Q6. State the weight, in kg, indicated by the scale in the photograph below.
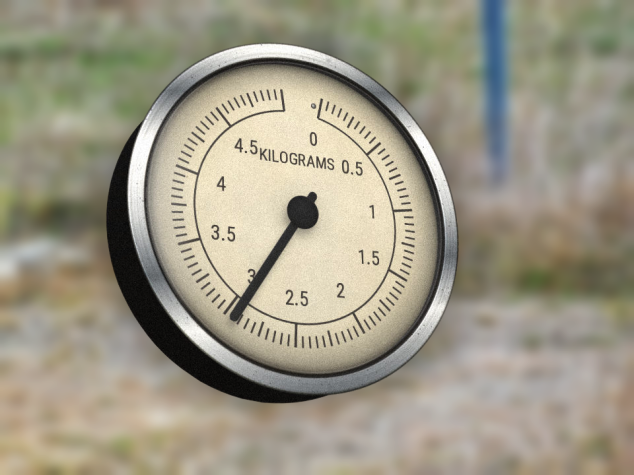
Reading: 2.95 kg
